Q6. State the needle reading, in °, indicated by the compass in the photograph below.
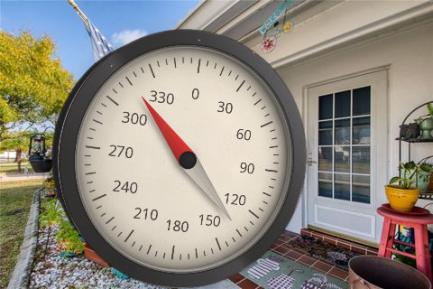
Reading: 315 °
